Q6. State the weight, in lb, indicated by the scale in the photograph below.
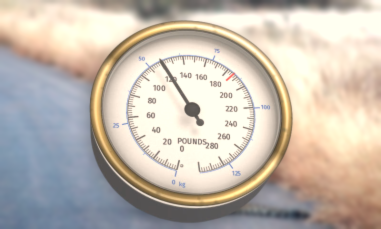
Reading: 120 lb
